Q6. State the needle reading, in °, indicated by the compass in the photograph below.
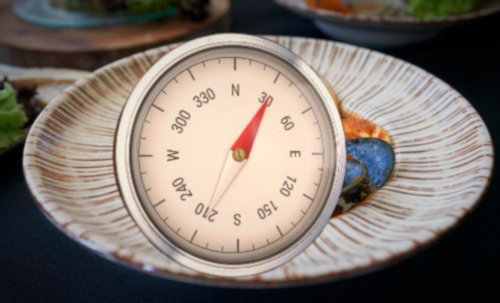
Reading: 30 °
